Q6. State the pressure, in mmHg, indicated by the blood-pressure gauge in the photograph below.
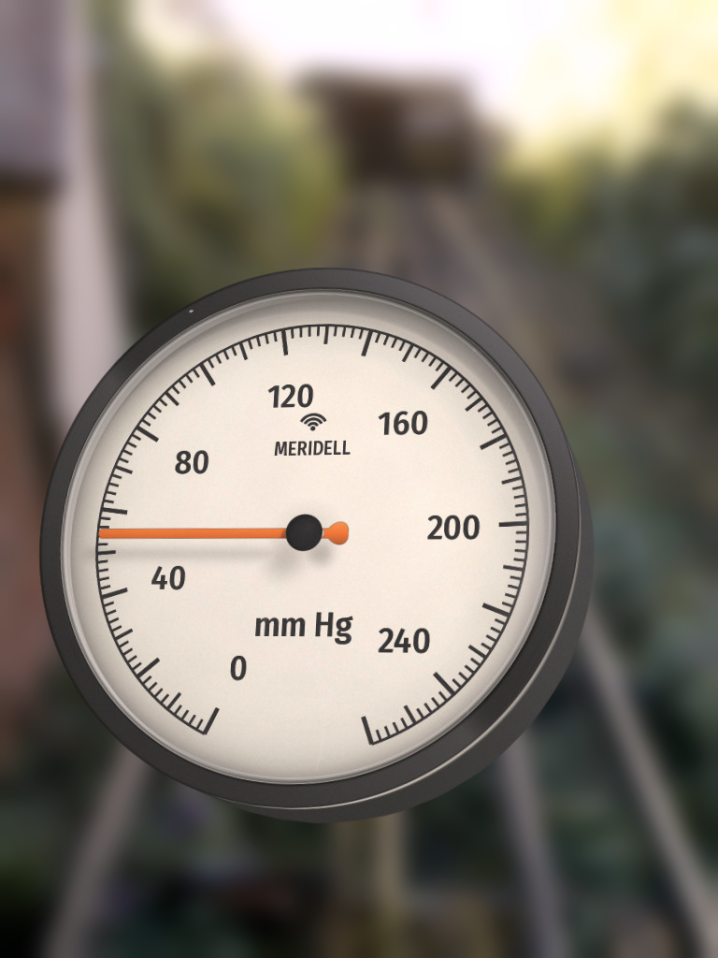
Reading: 54 mmHg
